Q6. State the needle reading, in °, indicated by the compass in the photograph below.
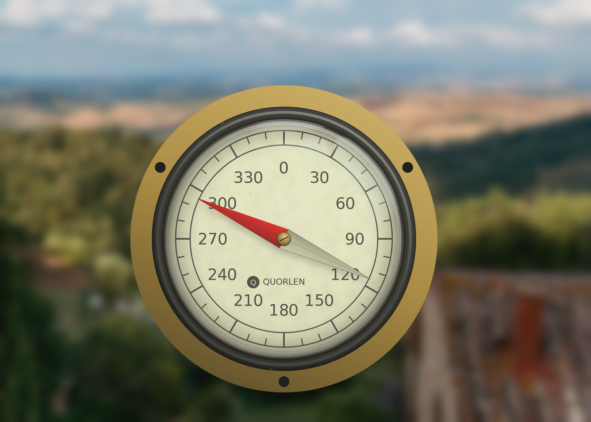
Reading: 295 °
